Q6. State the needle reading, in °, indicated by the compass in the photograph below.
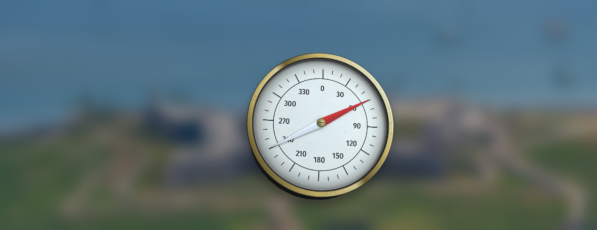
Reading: 60 °
